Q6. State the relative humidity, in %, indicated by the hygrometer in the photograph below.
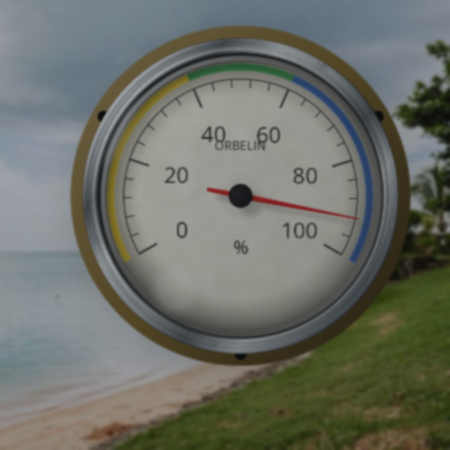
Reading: 92 %
